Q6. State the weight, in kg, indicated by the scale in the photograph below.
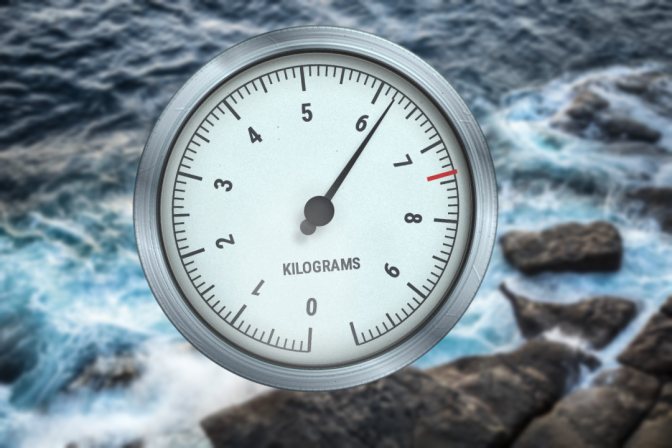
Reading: 6.2 kg
